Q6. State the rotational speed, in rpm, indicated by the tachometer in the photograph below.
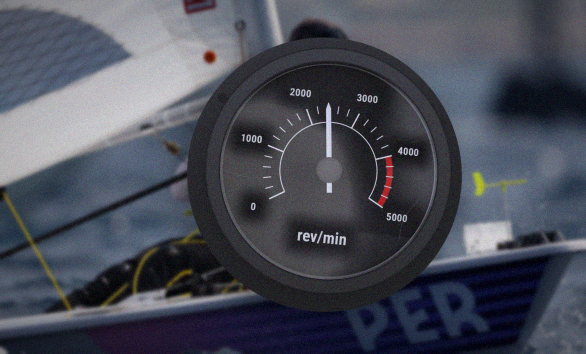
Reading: 2400 rpm
